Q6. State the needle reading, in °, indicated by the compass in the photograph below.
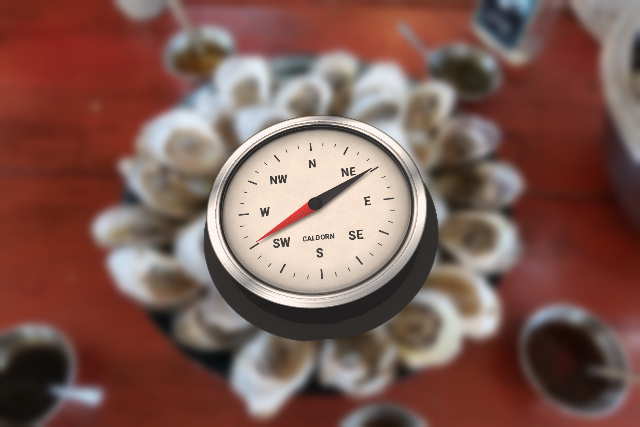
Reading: 240 °
